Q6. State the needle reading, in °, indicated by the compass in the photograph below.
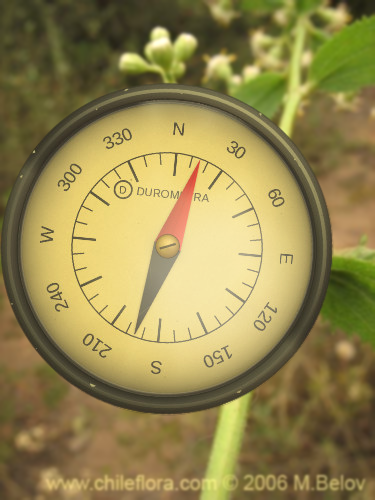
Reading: 15 °
